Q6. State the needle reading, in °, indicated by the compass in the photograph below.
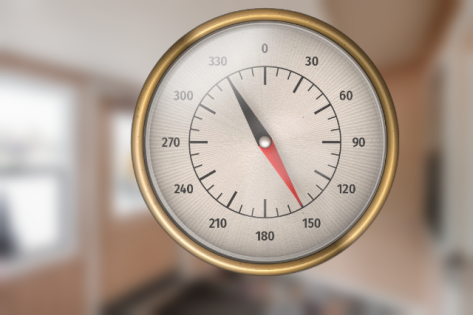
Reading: 150 °
